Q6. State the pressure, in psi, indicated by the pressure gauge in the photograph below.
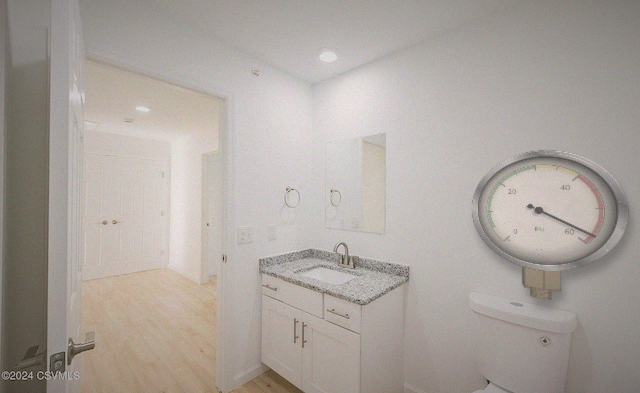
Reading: 57.5 psi
